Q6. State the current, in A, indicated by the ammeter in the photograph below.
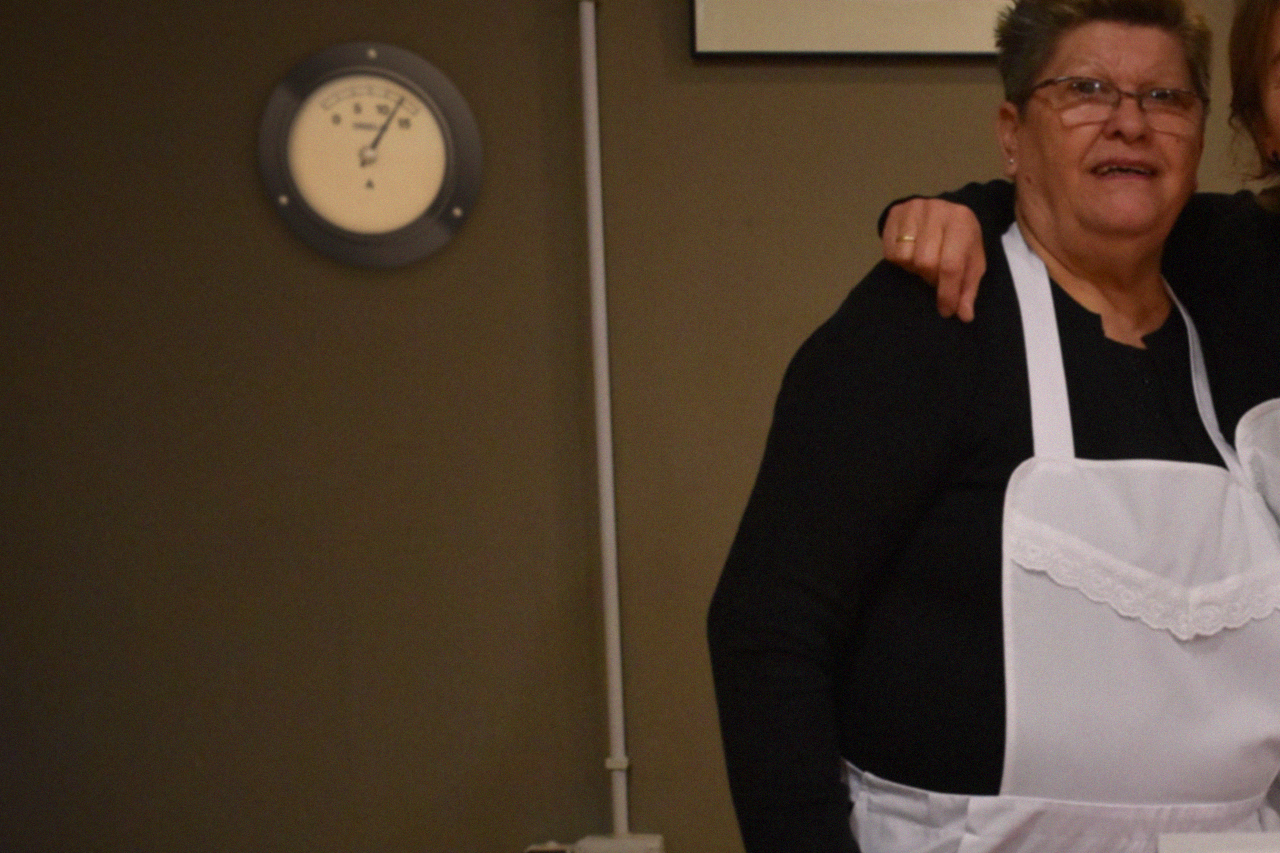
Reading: 12.5 A
